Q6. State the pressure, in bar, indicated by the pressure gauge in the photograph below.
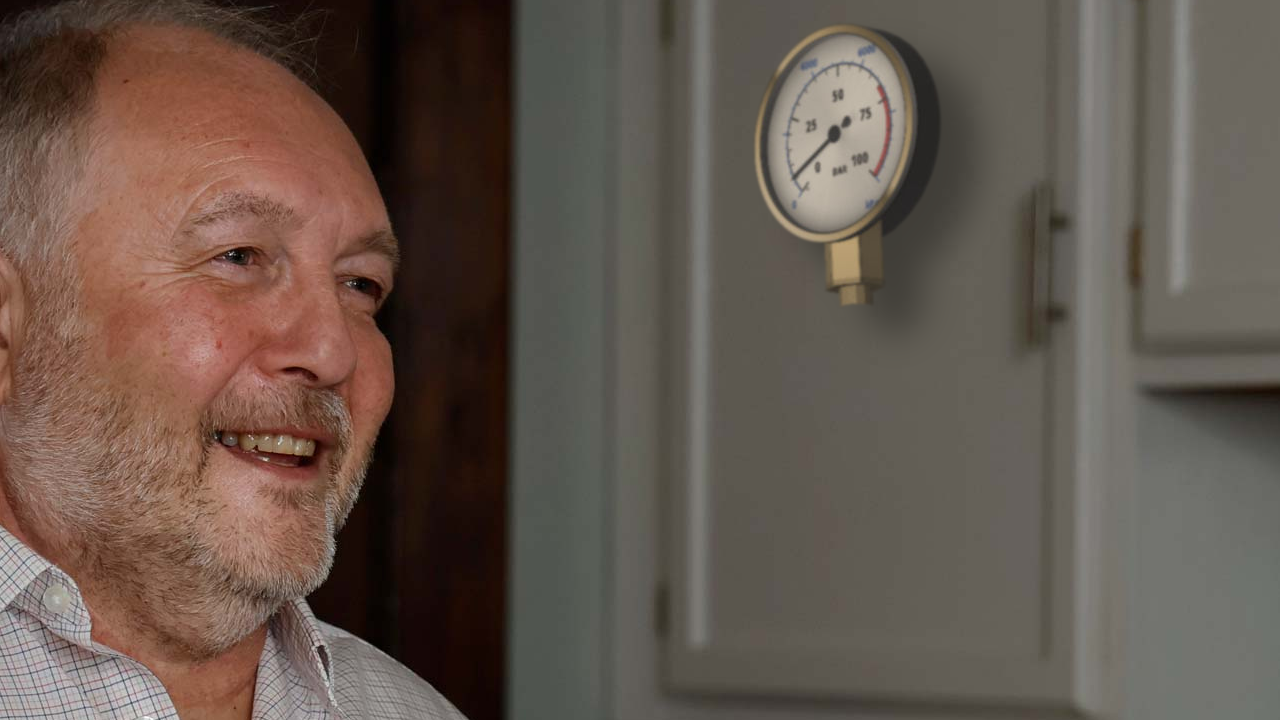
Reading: 5 bar
